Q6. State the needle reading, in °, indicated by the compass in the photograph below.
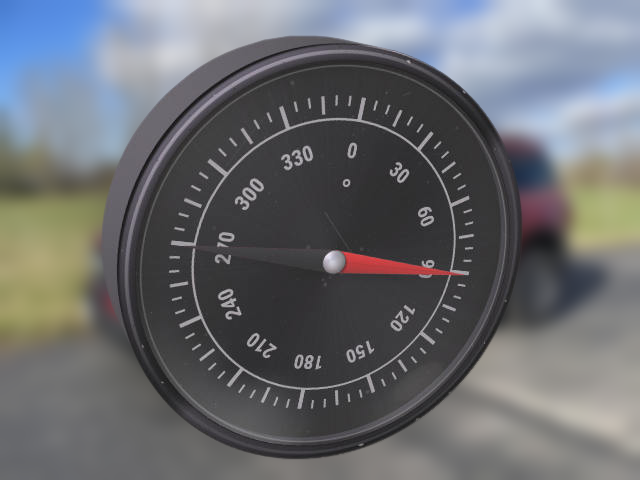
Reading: 90 °
